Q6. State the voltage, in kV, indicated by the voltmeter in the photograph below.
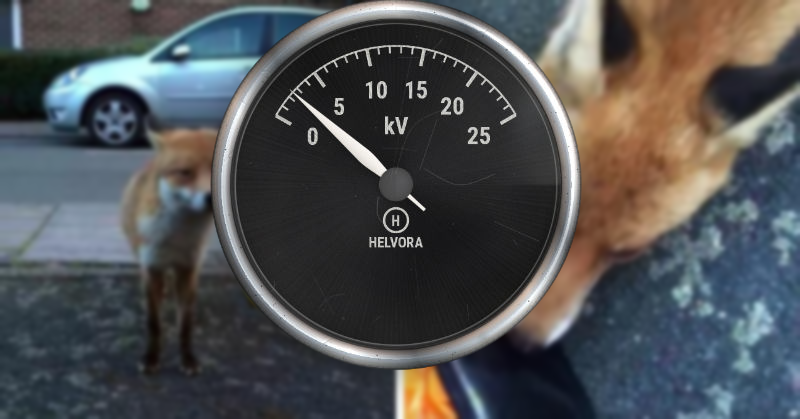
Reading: 2.5 kV
